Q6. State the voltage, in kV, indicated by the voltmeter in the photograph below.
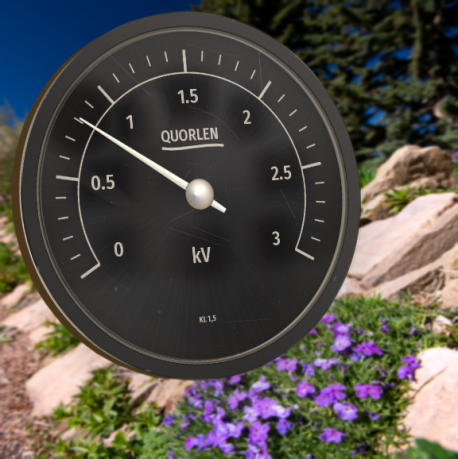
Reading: 0.8 kV
